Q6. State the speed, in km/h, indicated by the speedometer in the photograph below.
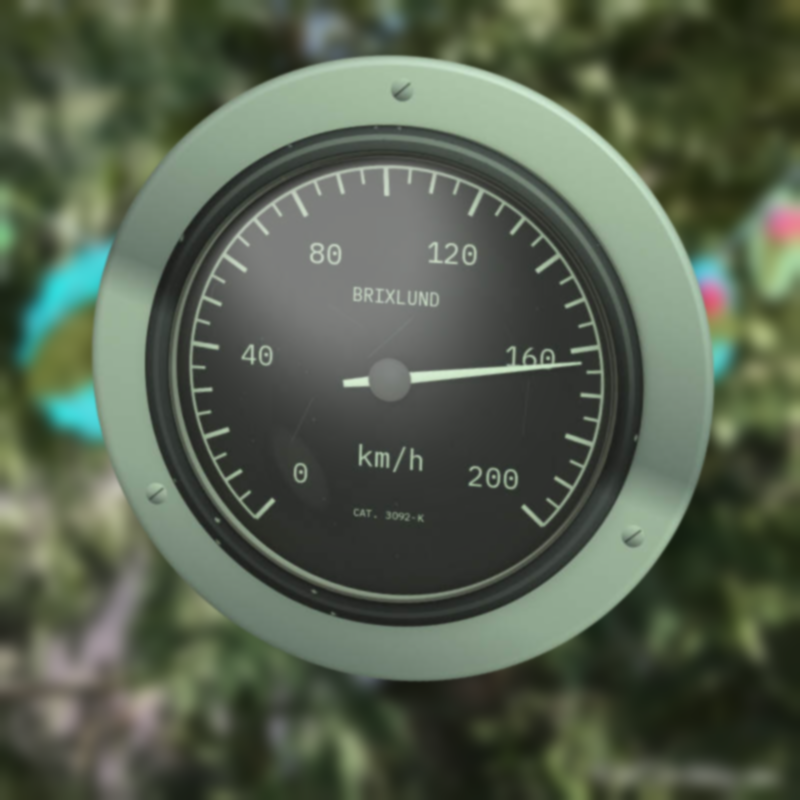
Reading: 162.5 km/h
